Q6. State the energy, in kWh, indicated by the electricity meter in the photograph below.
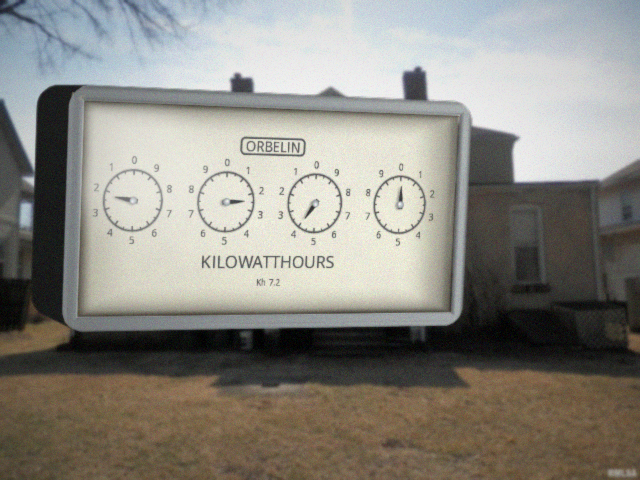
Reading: 2240 kWh
